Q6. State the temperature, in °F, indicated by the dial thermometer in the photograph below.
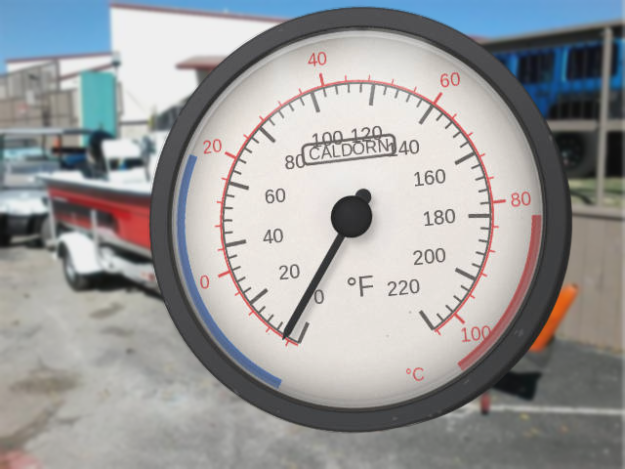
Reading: 4 °F
